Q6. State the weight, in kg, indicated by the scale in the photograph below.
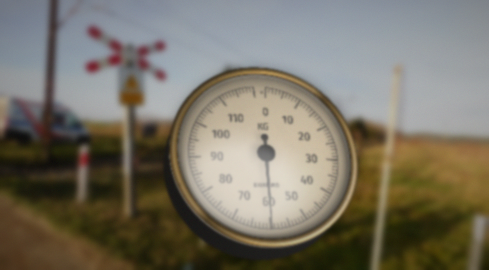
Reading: 60 kg
